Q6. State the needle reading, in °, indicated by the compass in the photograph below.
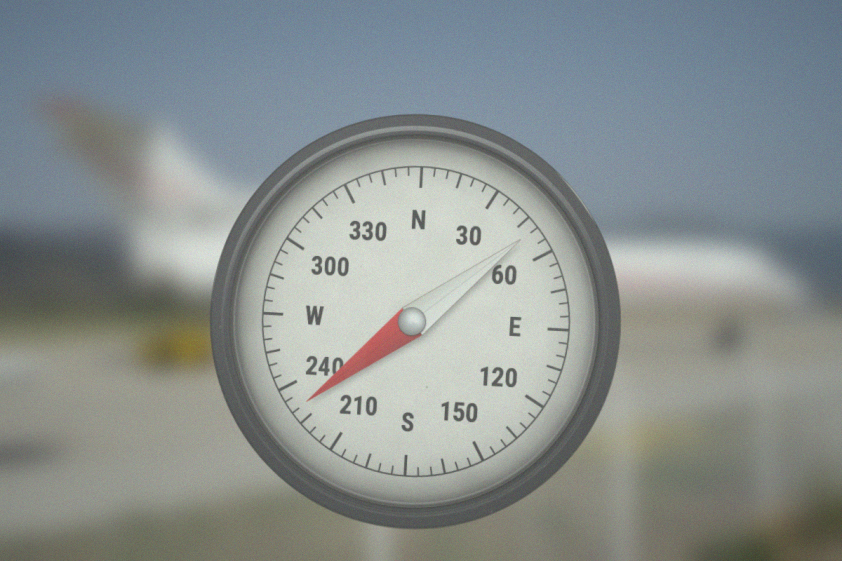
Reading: 230 °
